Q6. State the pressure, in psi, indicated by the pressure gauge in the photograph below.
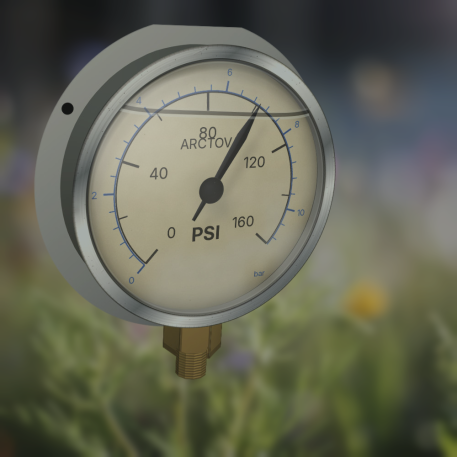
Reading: 100 psi
